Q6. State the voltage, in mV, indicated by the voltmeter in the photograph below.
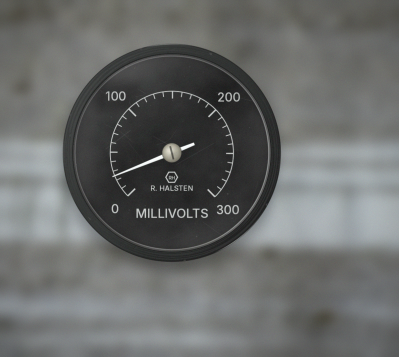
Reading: 25 mV
